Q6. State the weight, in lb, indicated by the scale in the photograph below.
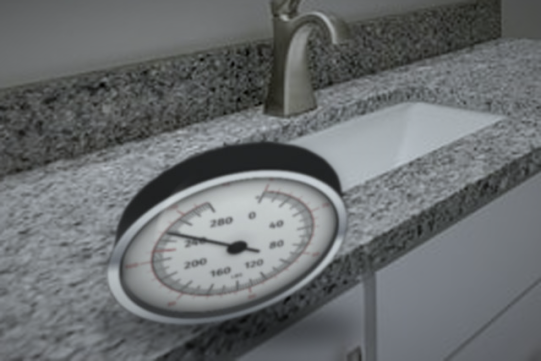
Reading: 250 lb
